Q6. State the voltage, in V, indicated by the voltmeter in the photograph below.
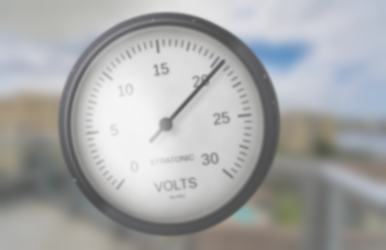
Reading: 20.5 V
